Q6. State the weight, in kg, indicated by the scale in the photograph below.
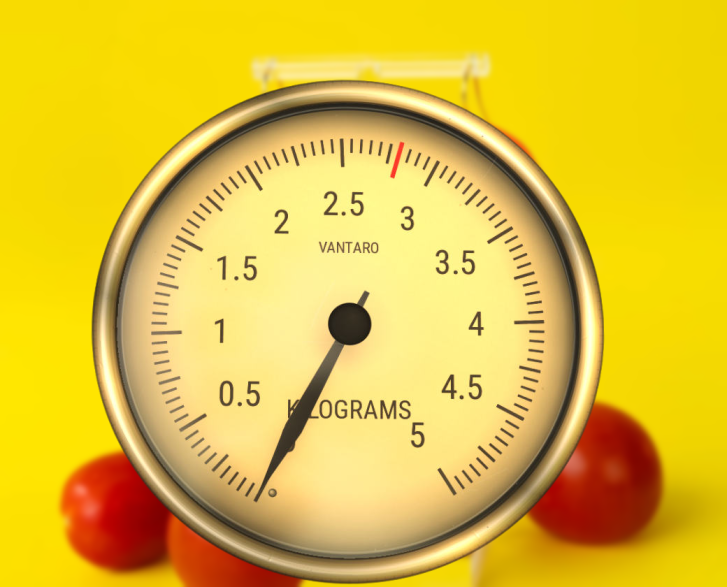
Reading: 0 kg
